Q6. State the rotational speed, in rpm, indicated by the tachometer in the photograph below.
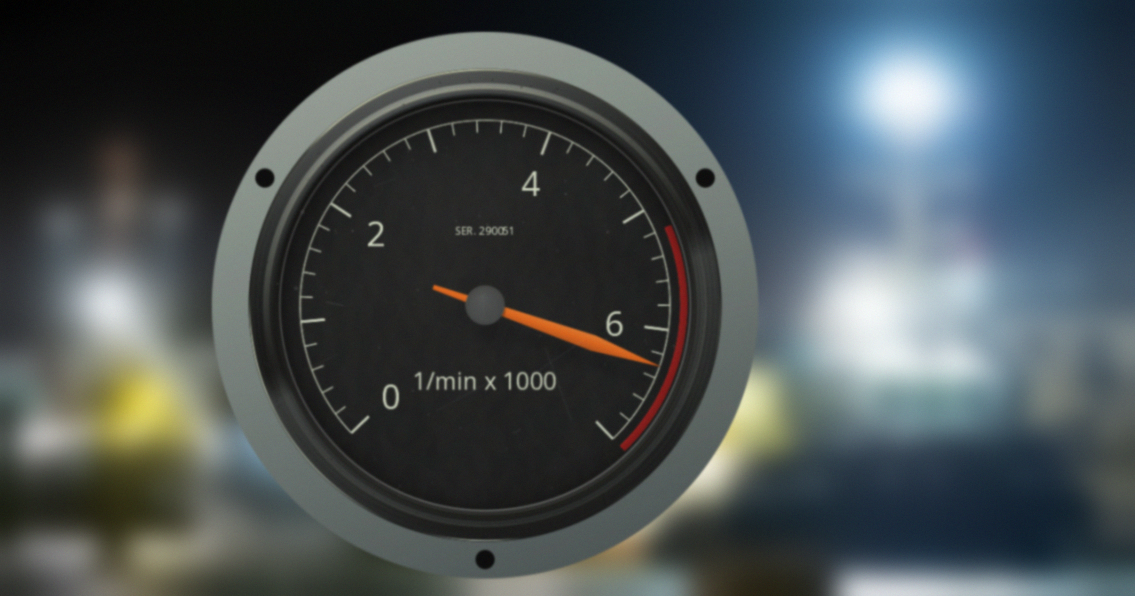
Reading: 6300 rpm
